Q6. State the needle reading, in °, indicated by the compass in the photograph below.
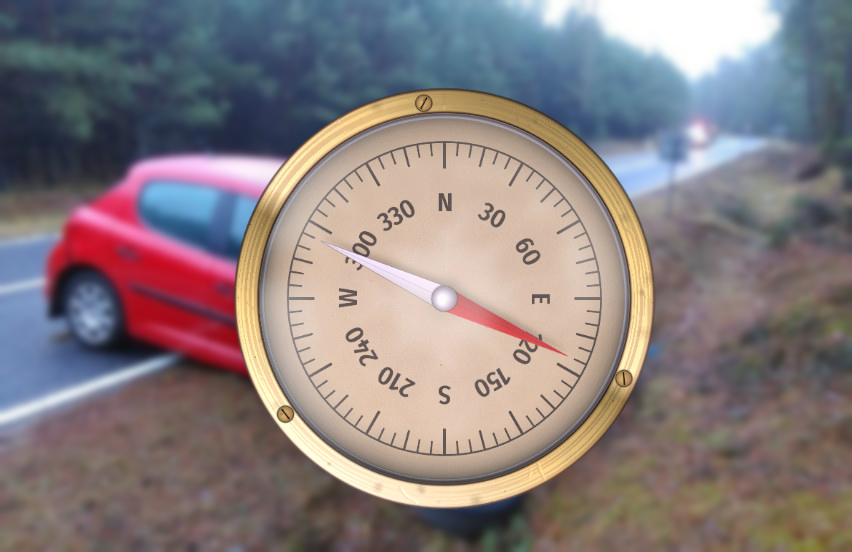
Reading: 115 °
